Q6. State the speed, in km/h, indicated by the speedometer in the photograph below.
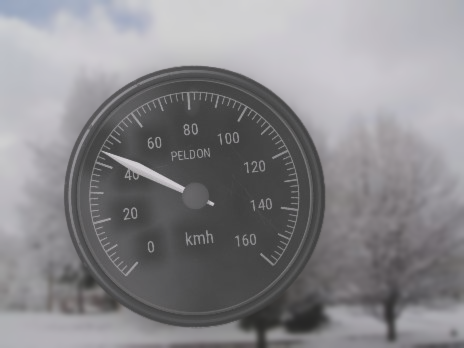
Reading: 44 km/h
